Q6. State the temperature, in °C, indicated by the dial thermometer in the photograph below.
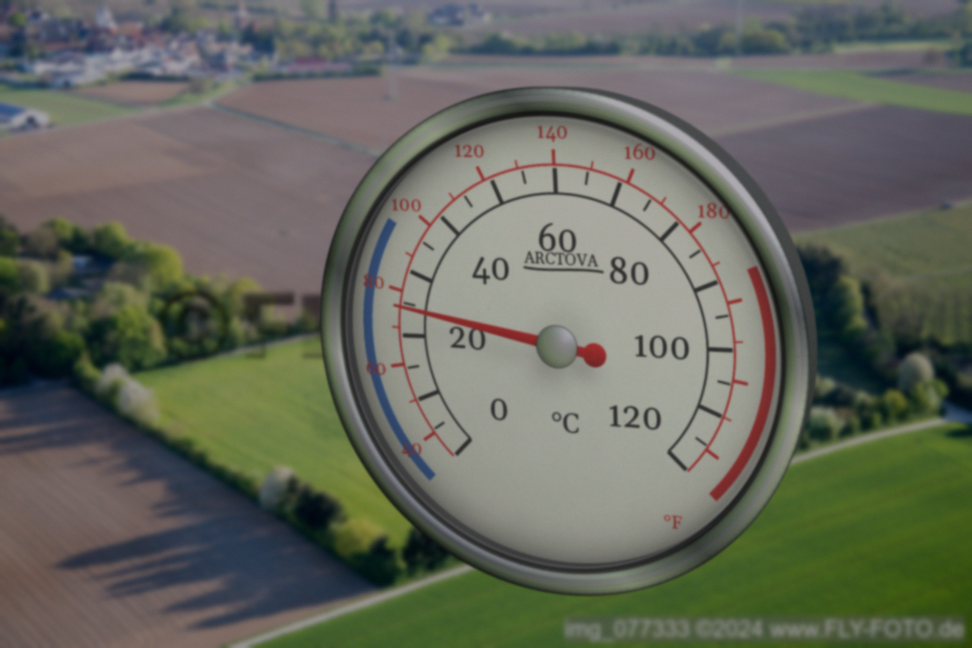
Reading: 25 °C
